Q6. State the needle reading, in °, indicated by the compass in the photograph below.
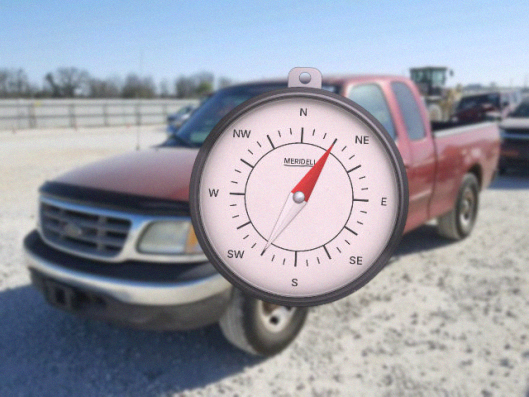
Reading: 30 °
